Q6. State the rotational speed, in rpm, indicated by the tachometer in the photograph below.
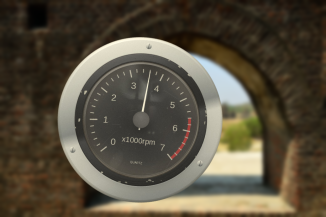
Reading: 3600 rpm
